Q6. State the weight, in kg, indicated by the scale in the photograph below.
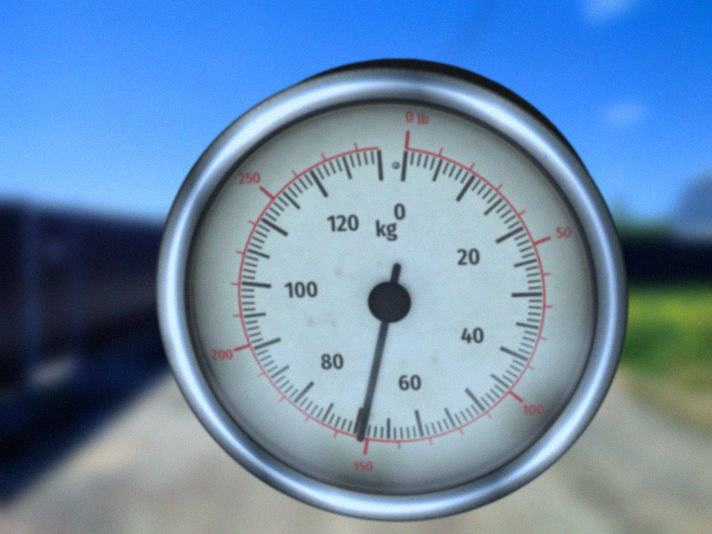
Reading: 69 kg
